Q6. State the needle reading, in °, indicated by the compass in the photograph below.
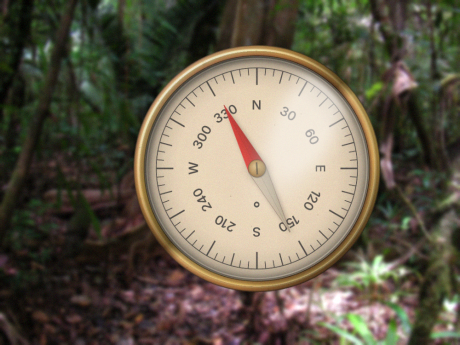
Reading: 332.5 °
